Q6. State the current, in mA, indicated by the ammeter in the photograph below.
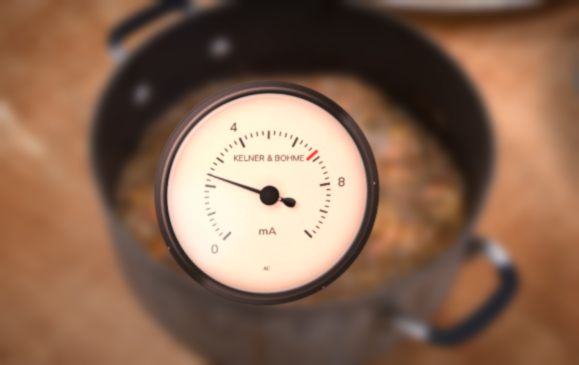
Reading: 2.4 mA
